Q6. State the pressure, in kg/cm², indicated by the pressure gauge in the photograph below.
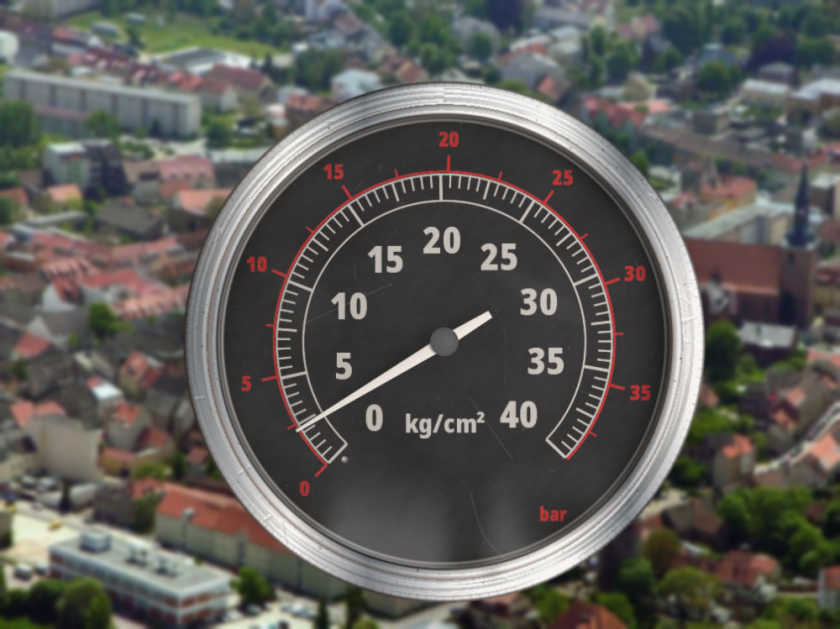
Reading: 2.25 kg/cm²
